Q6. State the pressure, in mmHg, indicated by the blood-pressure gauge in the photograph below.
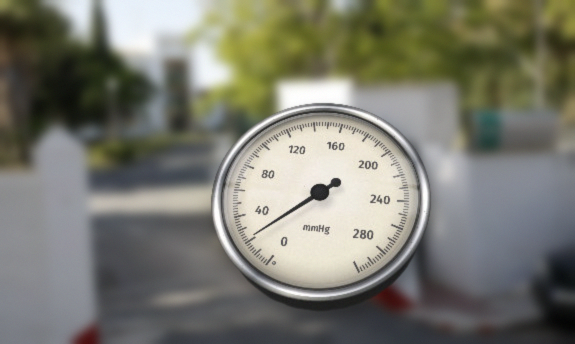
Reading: 20 mmHg
